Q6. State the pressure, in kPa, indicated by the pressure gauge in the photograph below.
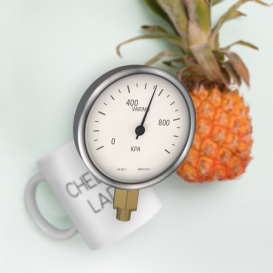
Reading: 550 kPa
